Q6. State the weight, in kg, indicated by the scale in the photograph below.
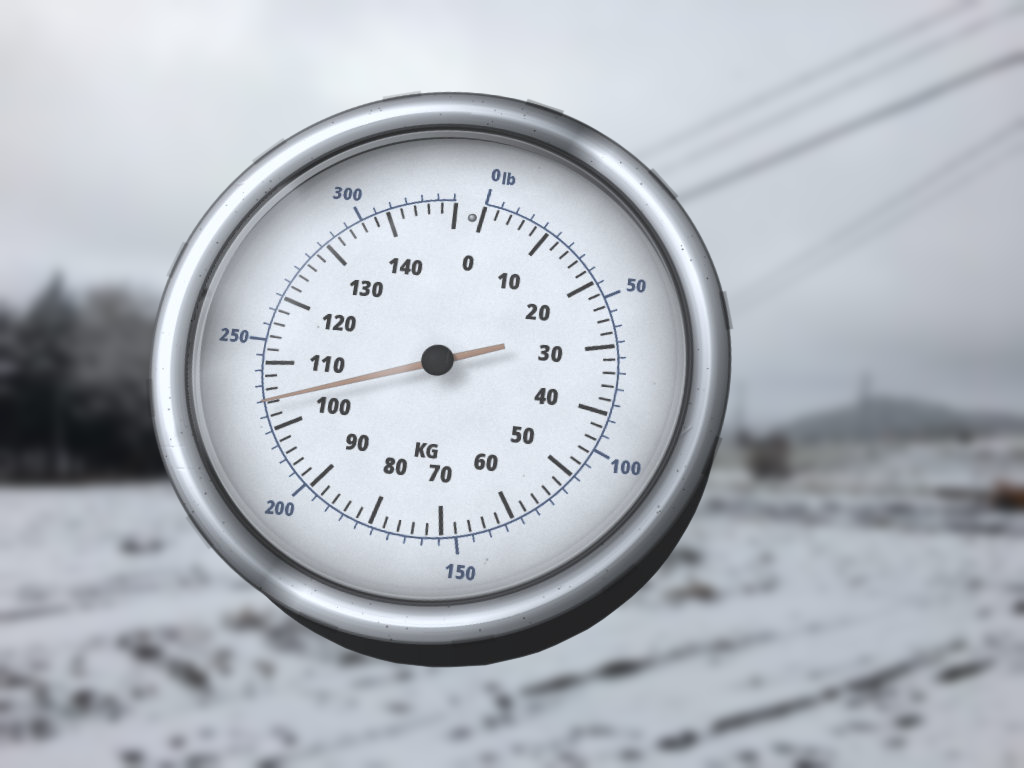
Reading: 104 kg
